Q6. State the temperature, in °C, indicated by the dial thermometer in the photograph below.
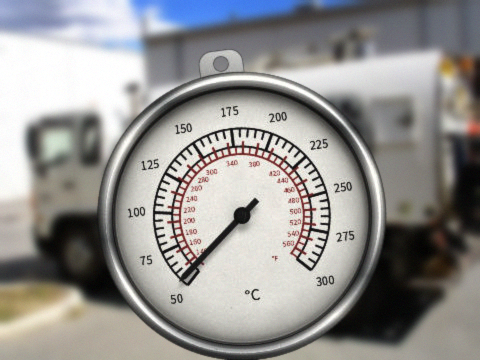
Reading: 55 °C
